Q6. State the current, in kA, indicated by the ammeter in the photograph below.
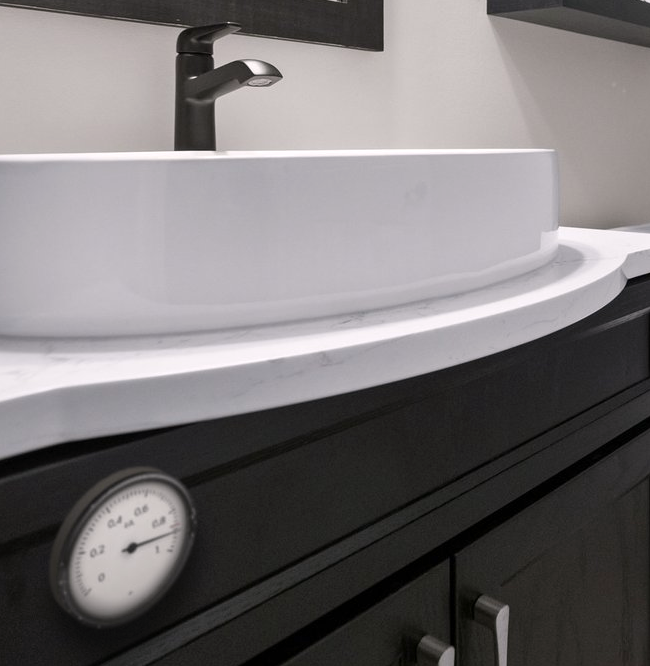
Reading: 0.9 kA
